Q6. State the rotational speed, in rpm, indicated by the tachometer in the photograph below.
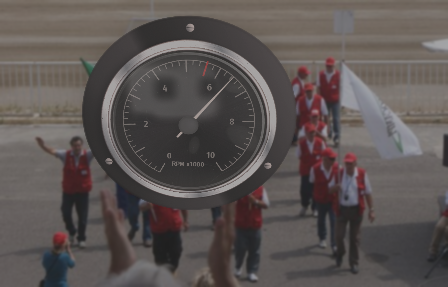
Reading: 6400 rpm
